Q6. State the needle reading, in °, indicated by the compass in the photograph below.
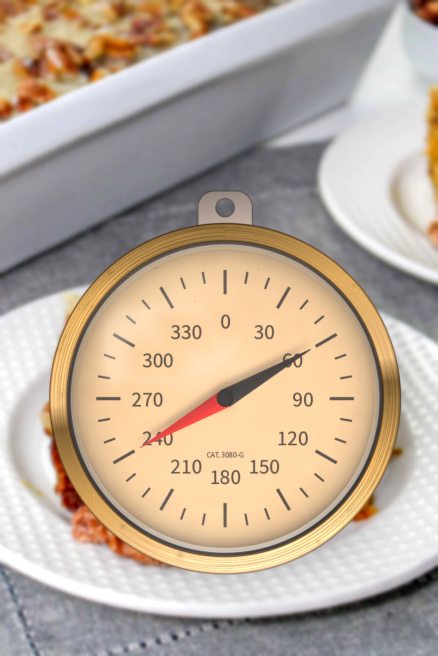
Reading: 240 °
